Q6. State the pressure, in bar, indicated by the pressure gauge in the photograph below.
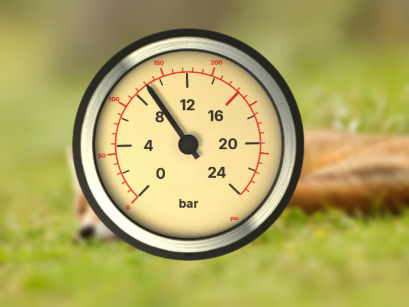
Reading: 9 bar
